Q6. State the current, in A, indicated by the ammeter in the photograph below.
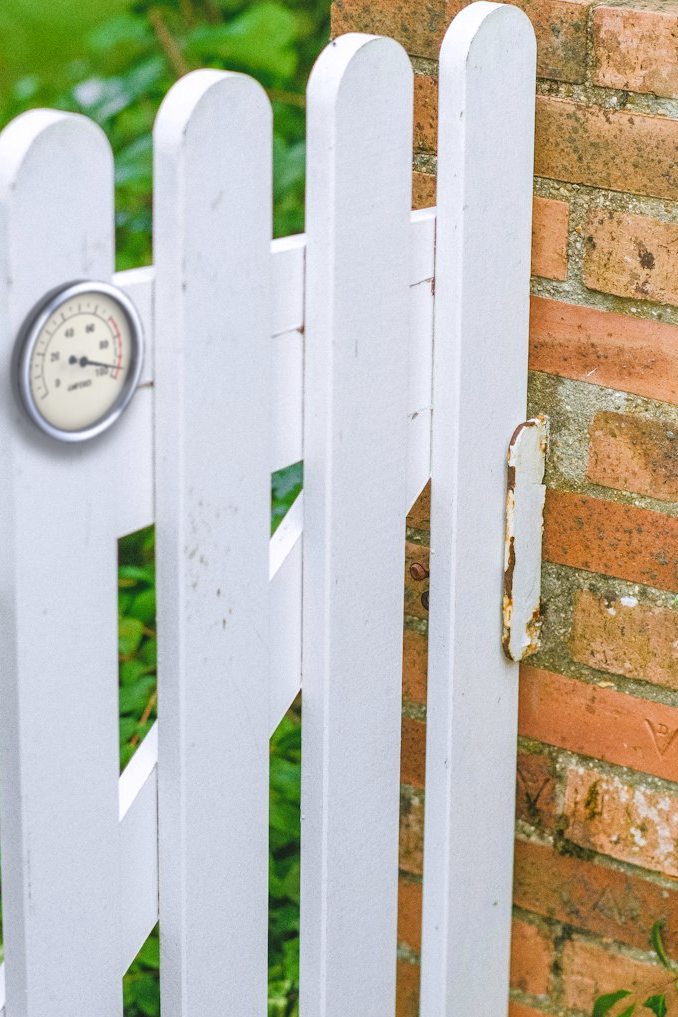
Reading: 95 A
